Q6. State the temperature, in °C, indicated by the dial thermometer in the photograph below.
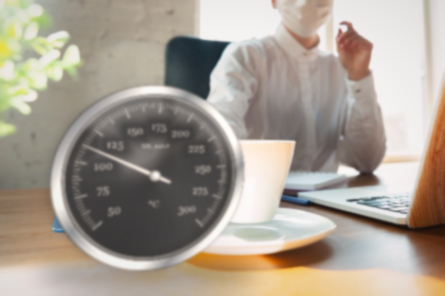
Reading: 112.5 °C
